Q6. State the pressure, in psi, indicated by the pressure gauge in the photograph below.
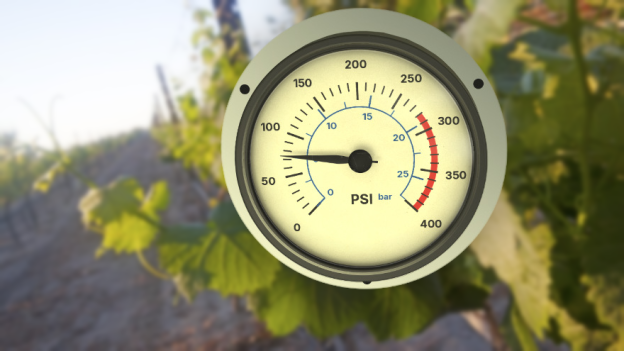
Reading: 75 psi
